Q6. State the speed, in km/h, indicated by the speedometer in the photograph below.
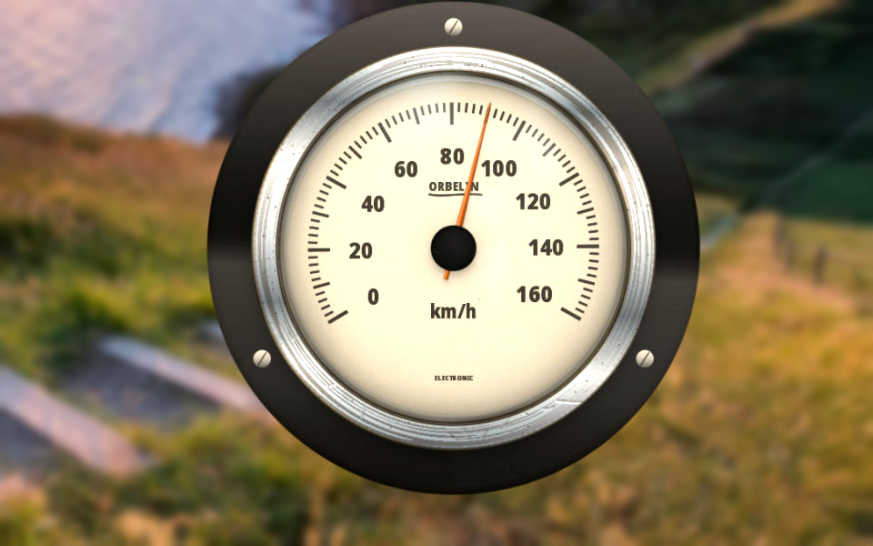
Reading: 90 km/h
